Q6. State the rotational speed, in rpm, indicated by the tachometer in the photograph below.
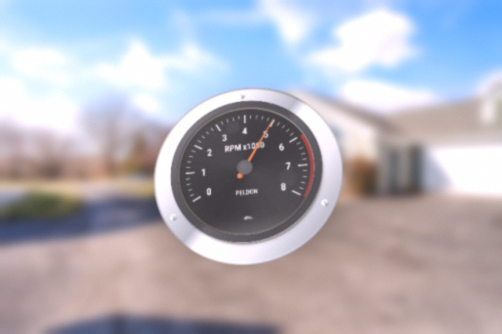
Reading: 5000 rpm
